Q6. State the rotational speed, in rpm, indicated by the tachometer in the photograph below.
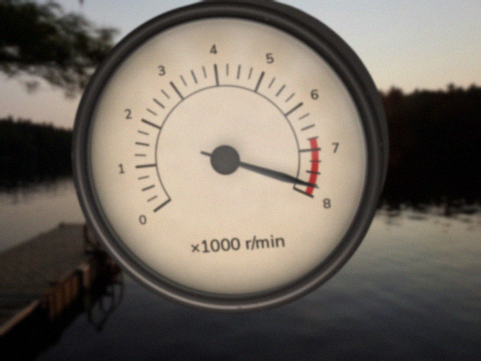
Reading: 7750 rpm
